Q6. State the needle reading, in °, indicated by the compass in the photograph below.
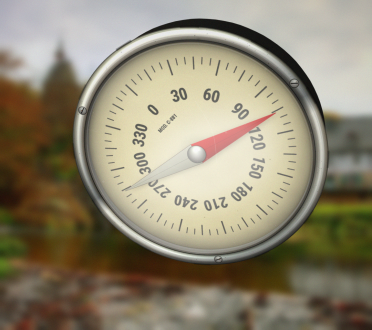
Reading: 105 °
